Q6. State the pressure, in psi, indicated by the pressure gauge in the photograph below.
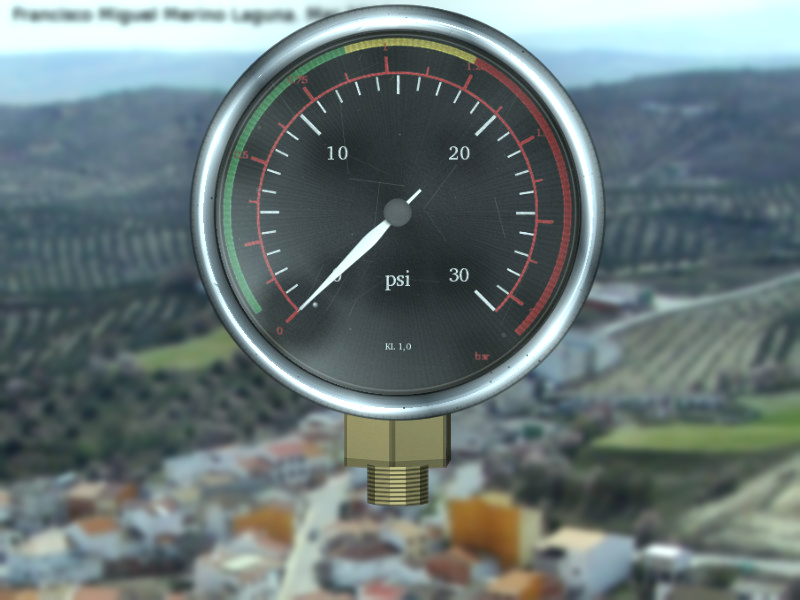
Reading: 0 psi
